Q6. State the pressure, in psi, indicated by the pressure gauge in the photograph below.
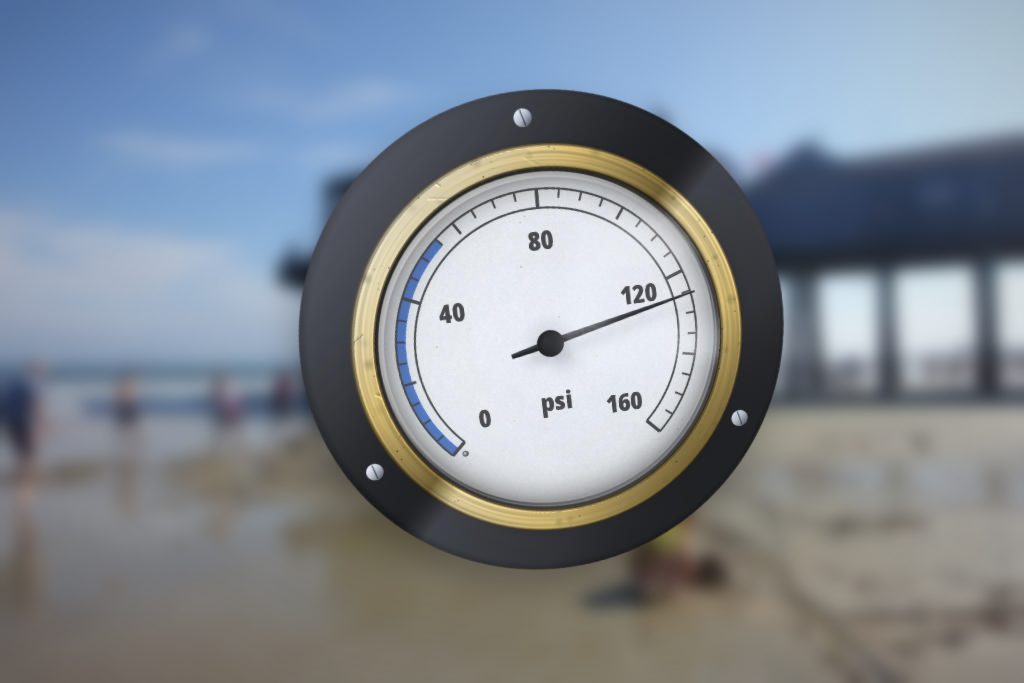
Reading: 125 psi
